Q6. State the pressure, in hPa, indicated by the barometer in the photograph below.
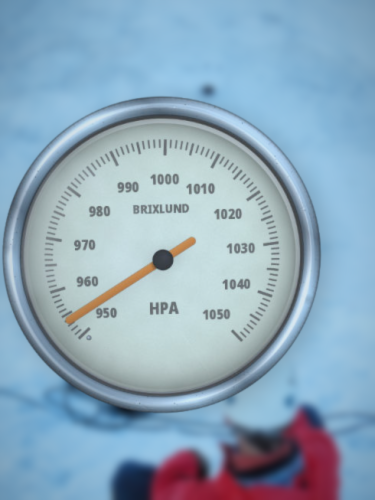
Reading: 954 hPa
